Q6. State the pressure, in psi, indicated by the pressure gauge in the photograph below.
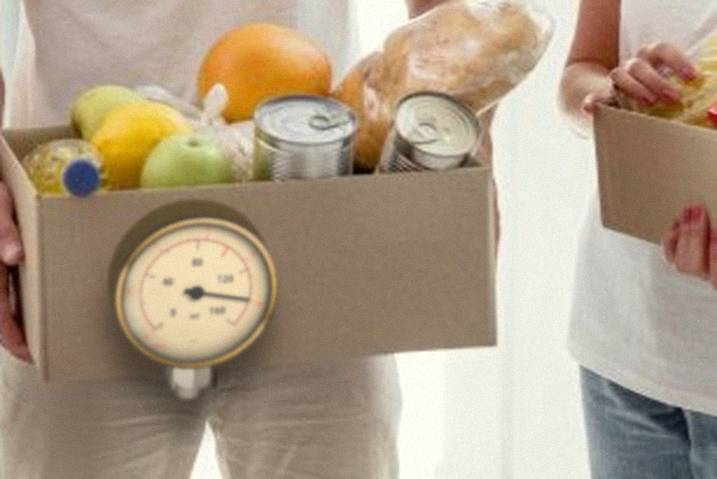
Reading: 140 psi
